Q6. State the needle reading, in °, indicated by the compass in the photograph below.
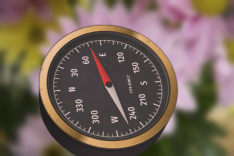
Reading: 75 °
